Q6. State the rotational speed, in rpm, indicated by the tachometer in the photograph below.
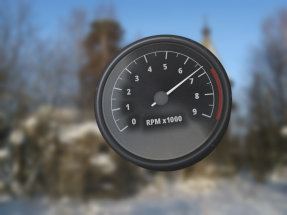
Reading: 6750 rpm
